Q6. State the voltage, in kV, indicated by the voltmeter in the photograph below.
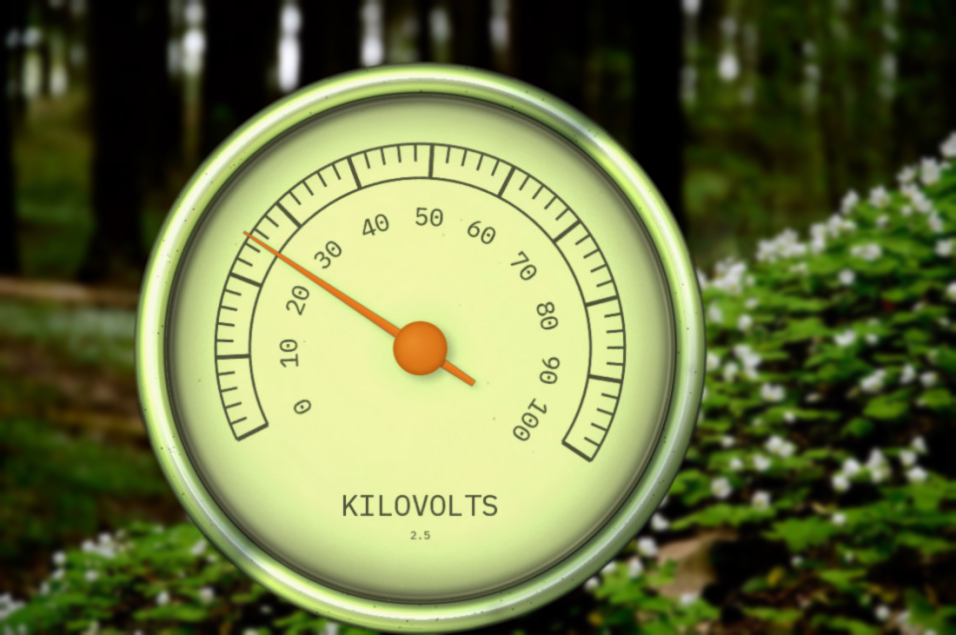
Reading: 25 kV
